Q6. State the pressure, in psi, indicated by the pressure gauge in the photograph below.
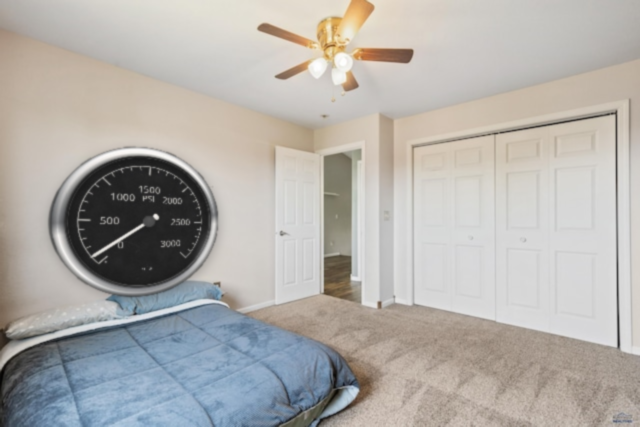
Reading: 100 psi
